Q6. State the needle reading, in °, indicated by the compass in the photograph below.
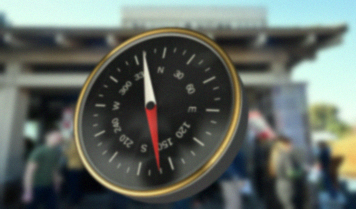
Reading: 160 °
